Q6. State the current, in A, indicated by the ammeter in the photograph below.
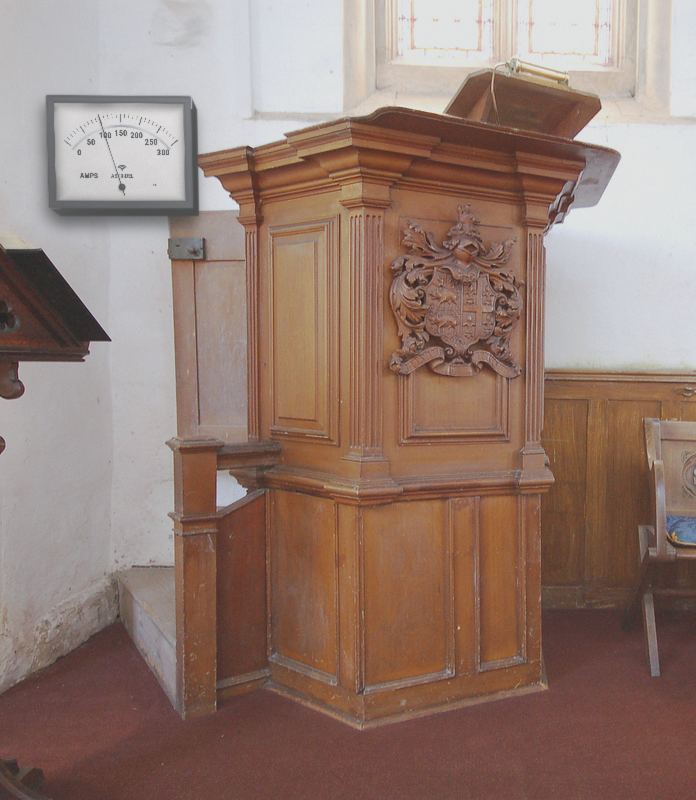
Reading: 100 A
